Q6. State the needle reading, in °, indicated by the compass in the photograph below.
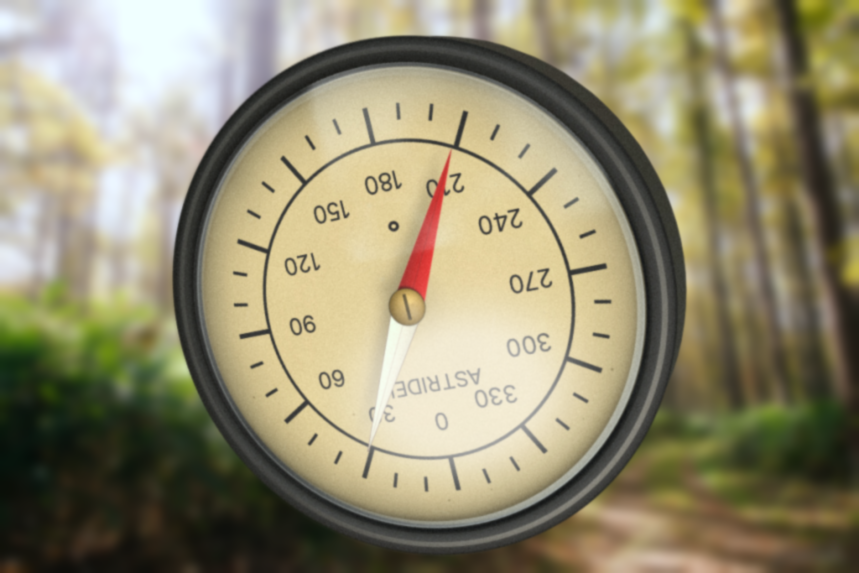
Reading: 210 °
